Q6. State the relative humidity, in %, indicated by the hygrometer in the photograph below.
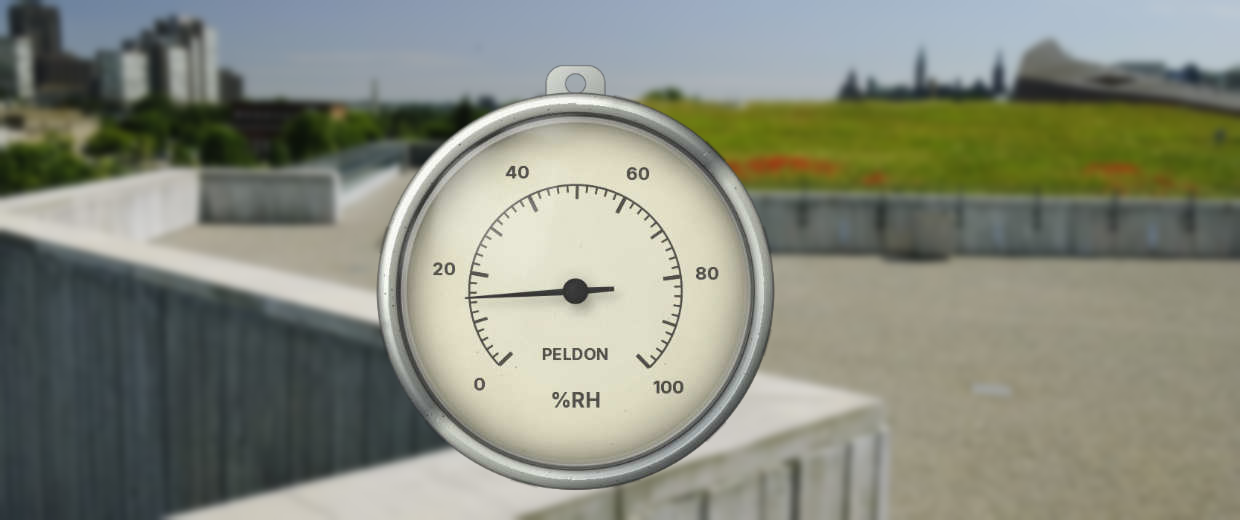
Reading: 15 %
